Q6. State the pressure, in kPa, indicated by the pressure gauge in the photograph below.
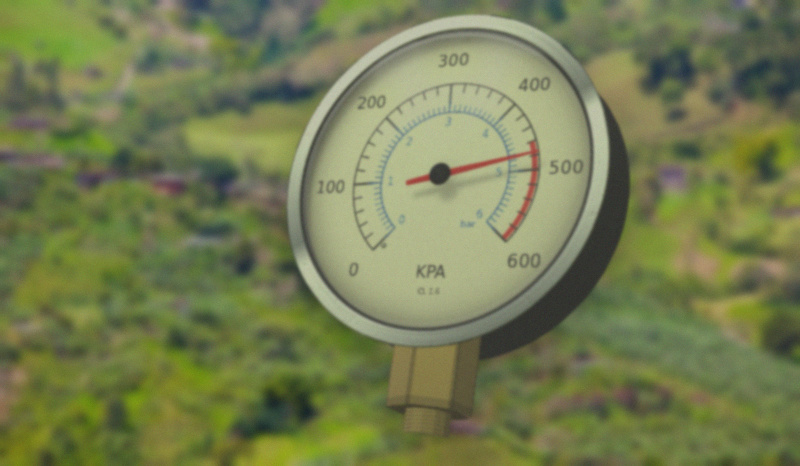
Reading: 480 kPa
